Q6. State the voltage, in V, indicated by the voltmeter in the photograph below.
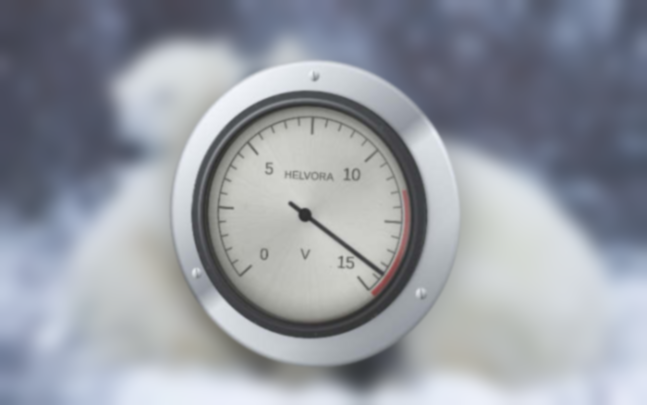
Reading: 14.25 V
